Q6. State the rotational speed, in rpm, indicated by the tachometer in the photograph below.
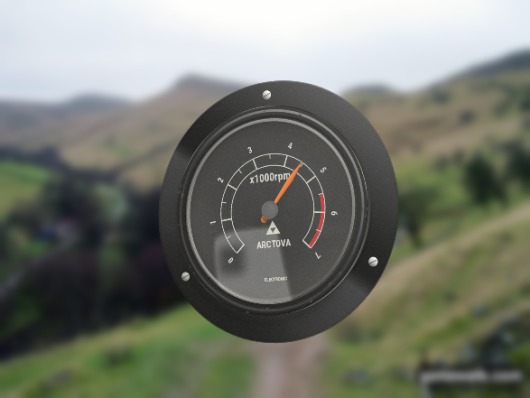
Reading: 4500 rpm
